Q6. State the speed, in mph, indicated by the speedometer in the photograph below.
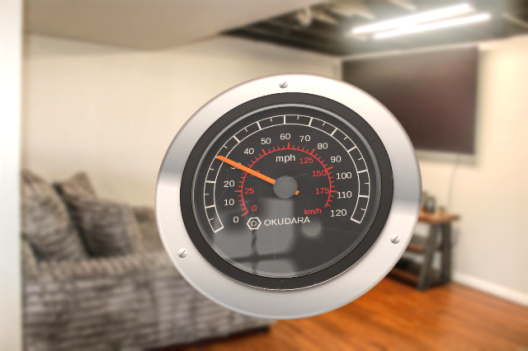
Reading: 30 mph
